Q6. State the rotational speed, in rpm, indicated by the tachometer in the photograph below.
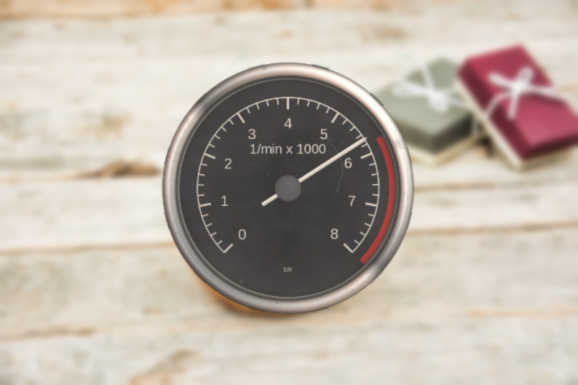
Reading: 5700 rpm
